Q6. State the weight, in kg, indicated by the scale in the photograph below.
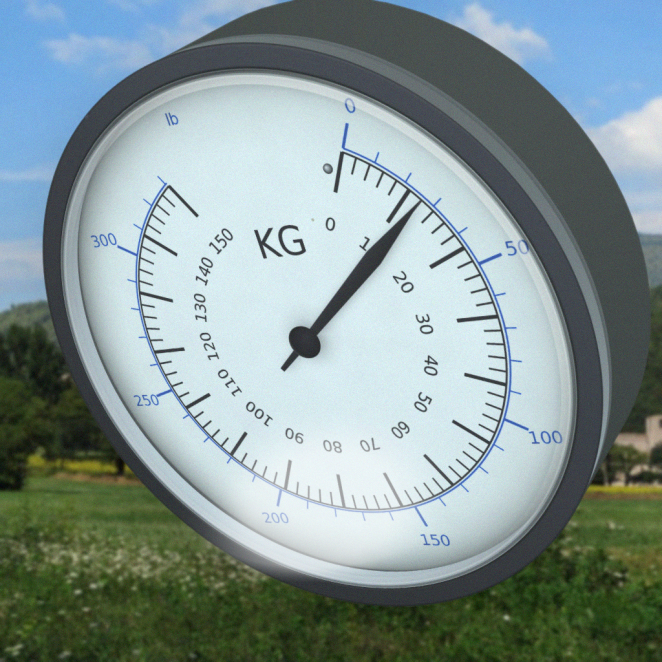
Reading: 12 kg
